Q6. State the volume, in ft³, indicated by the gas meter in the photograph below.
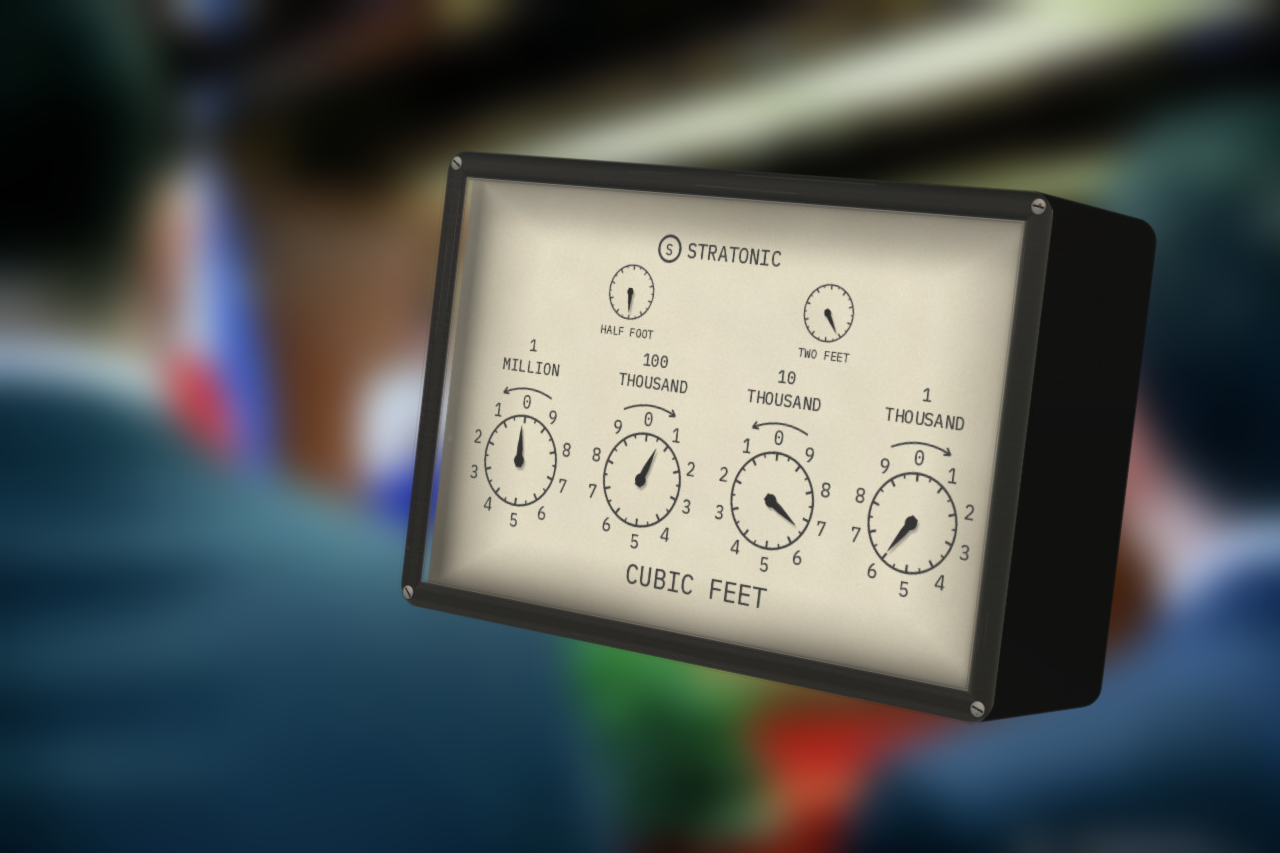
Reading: 6600 ft³
